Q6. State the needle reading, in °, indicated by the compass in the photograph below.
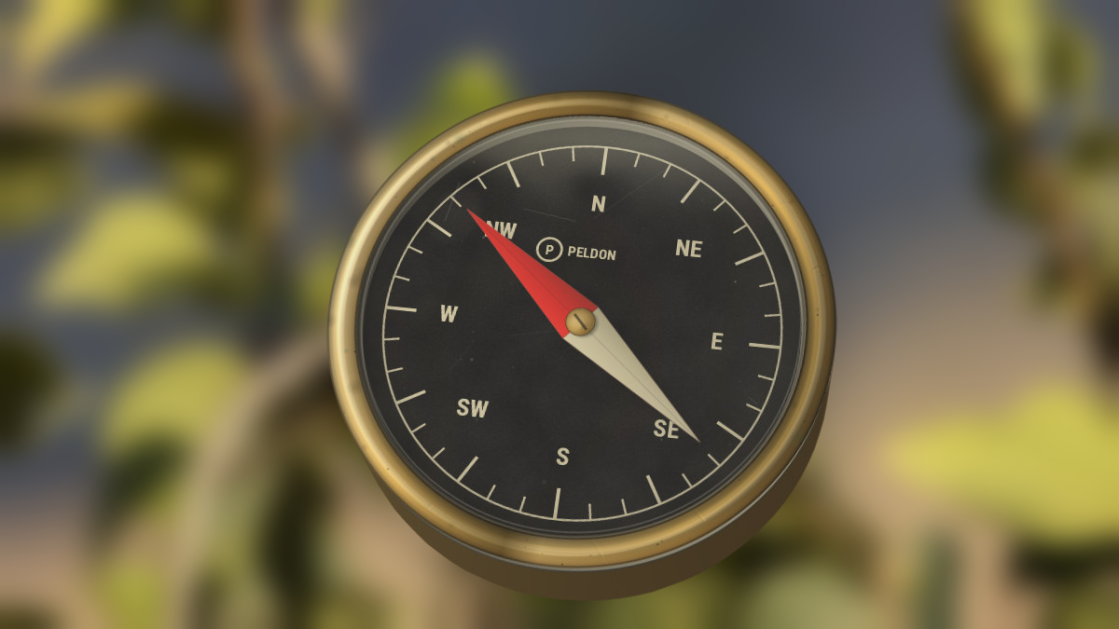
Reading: 310 °
